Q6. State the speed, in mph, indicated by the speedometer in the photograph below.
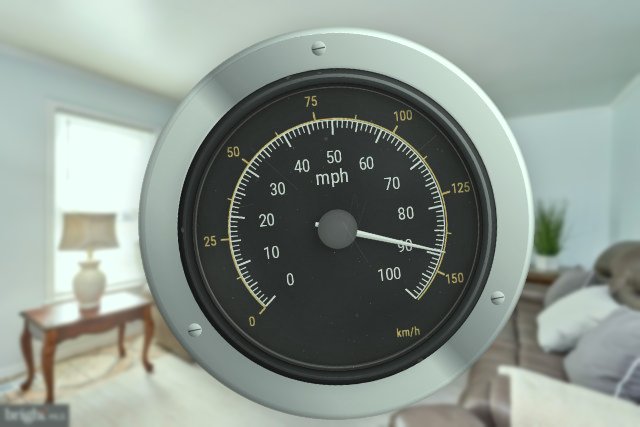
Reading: 89 mph
